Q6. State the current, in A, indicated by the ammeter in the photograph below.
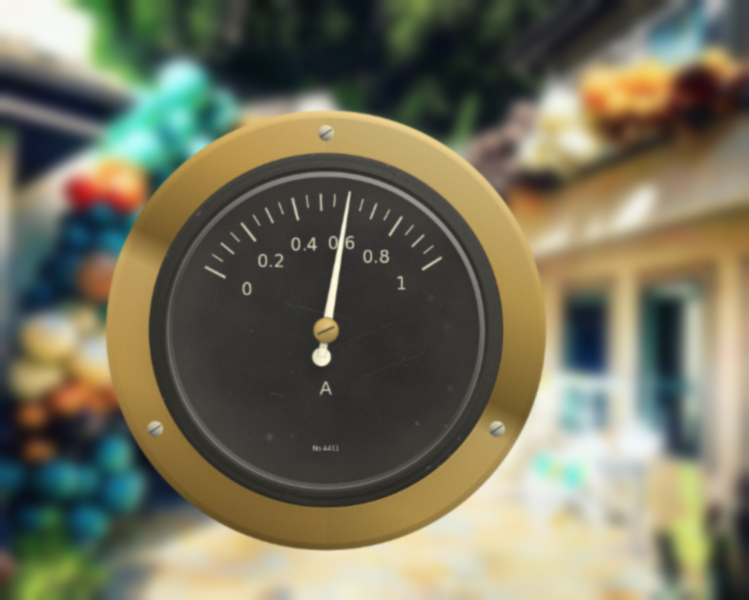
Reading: 0.6 A
